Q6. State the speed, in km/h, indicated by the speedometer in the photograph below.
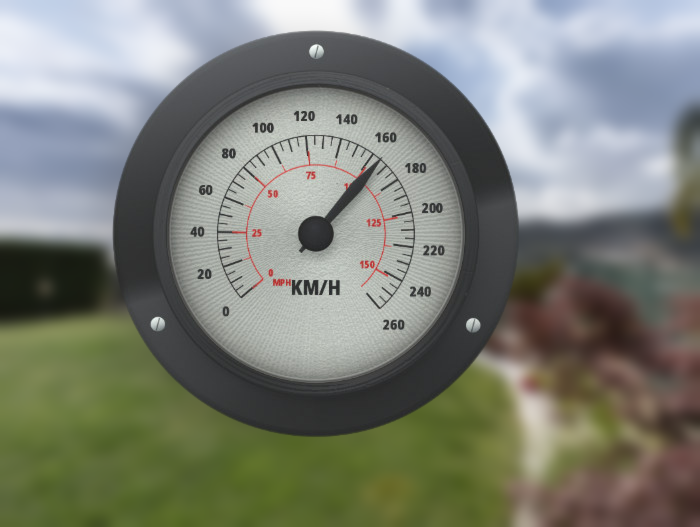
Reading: 165 km/h
